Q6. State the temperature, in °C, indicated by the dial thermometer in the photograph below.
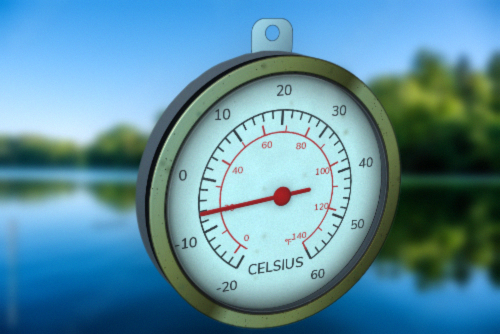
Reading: -6 °C
